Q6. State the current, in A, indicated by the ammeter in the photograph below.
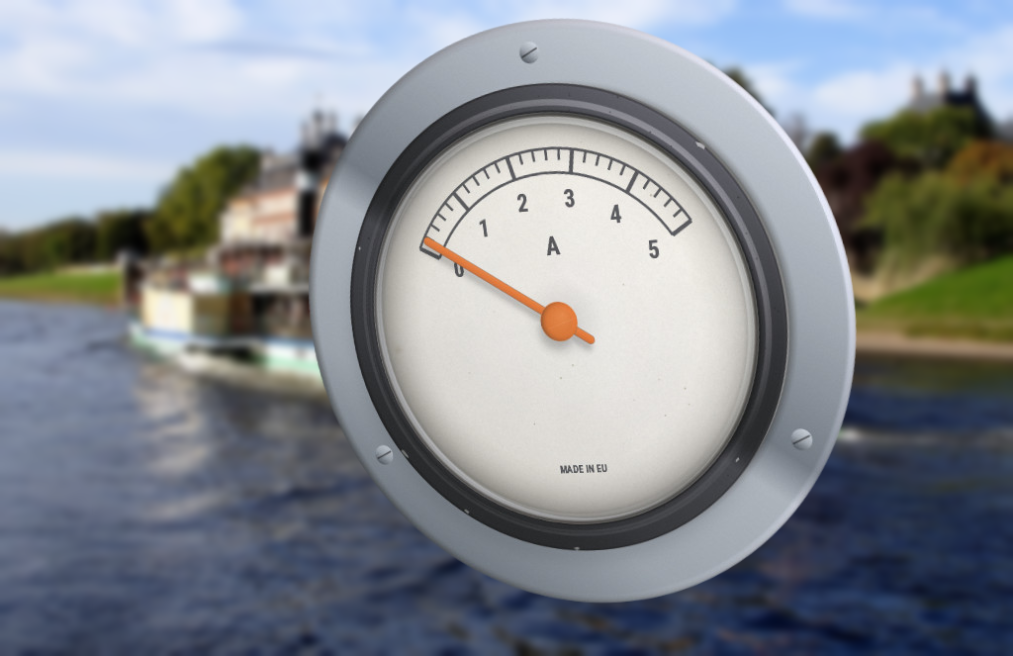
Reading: 0.2 A
